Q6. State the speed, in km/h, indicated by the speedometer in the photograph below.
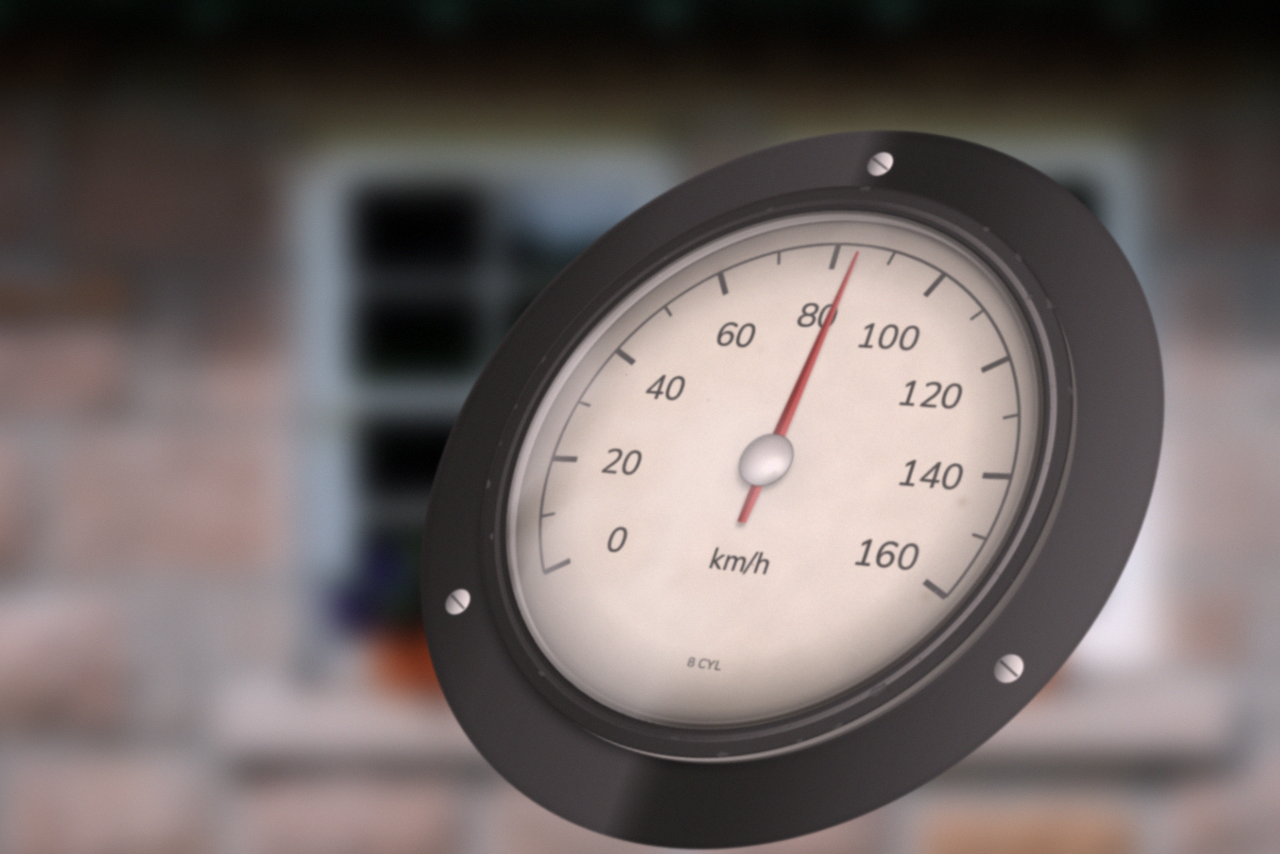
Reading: 85 km/h
